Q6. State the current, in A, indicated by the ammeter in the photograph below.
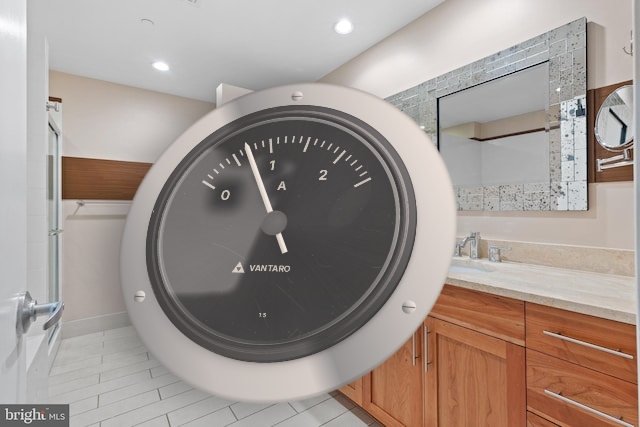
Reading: 0.7 A
